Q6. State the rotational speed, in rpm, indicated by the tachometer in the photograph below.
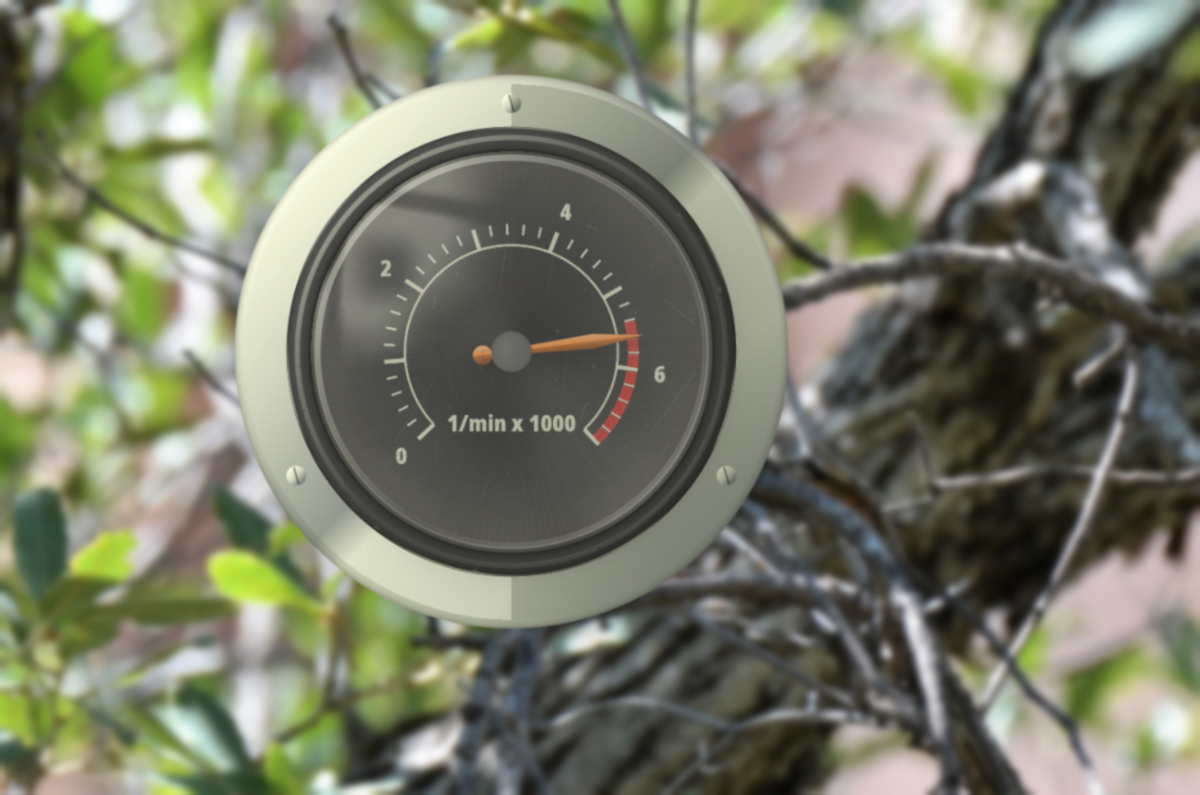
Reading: 5600 rpm
